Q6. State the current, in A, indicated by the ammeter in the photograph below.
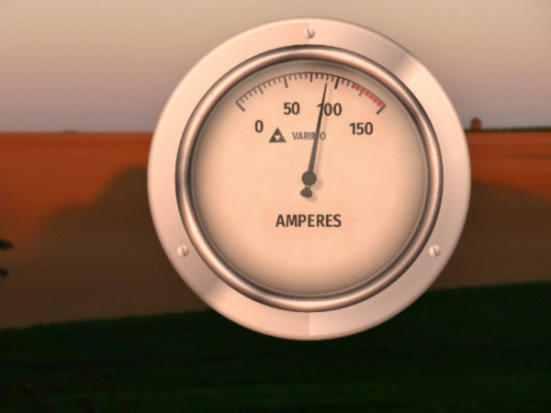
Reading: 90 A
